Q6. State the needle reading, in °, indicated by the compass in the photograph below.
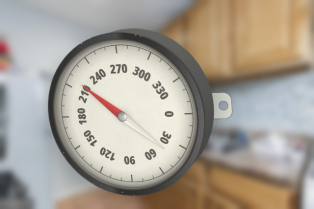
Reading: 220 °
